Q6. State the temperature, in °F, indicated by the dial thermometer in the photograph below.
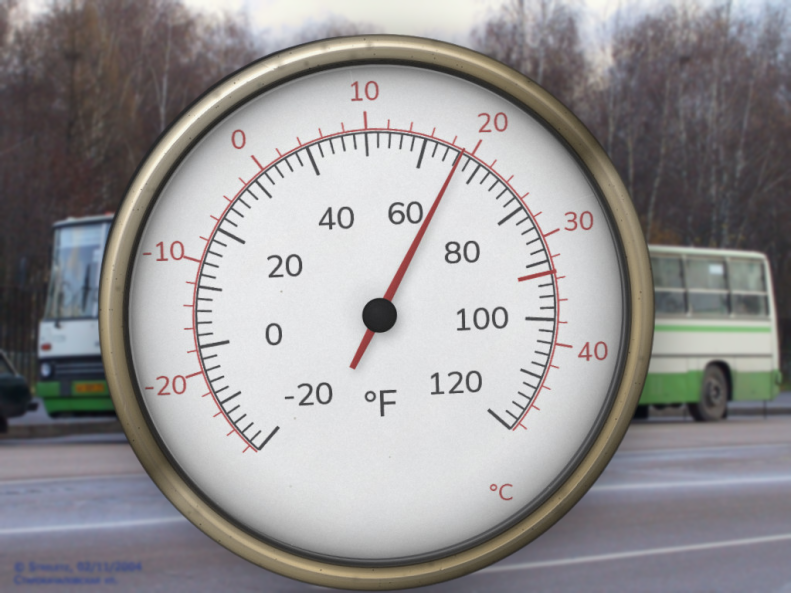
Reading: 66 °F
